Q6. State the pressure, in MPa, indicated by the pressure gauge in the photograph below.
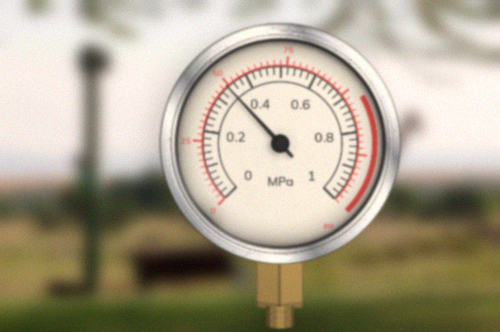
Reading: 0.34 MPa
